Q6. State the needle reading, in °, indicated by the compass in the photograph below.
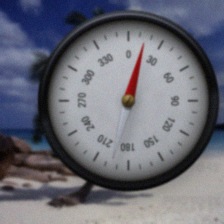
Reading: 15 °
